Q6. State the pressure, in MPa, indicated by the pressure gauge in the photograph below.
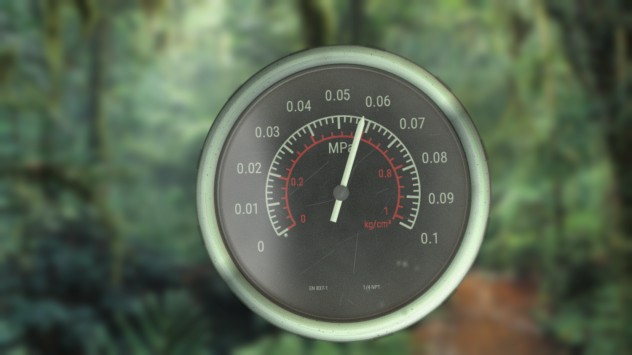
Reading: 0.058 MPa
